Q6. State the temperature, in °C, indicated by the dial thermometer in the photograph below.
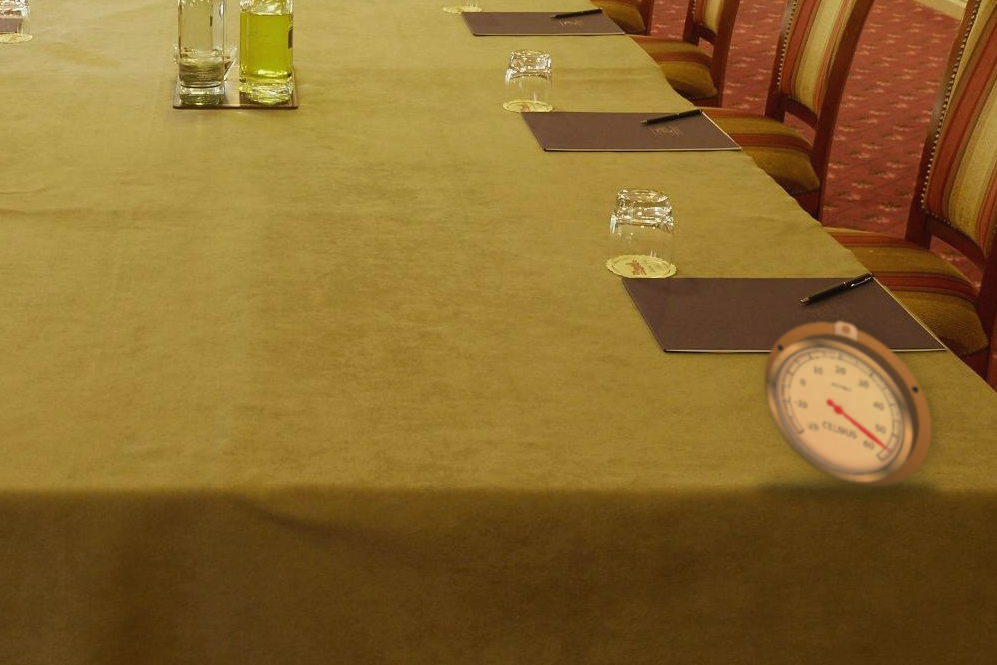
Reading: 55 °C
